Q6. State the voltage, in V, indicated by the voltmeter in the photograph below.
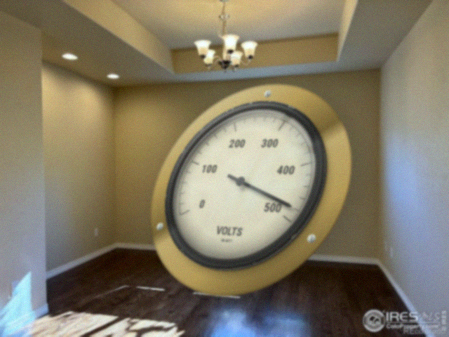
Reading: 480 V
